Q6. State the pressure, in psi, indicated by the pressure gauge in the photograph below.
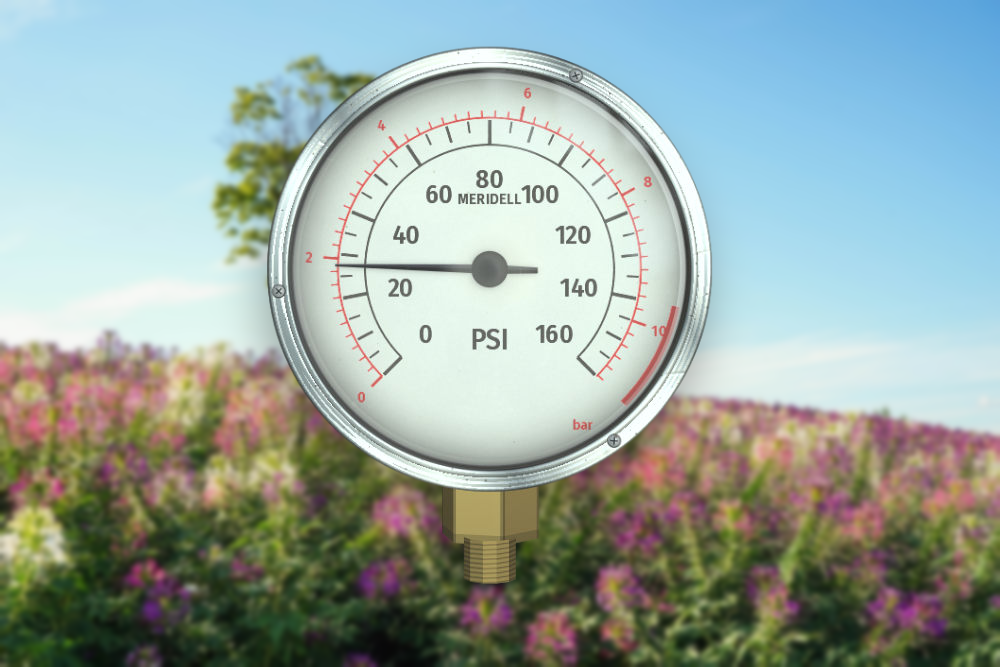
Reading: 27.5 psi
